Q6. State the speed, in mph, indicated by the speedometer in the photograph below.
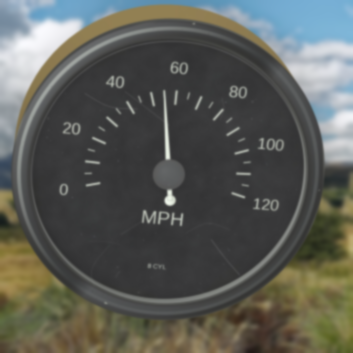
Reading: 55 mph
